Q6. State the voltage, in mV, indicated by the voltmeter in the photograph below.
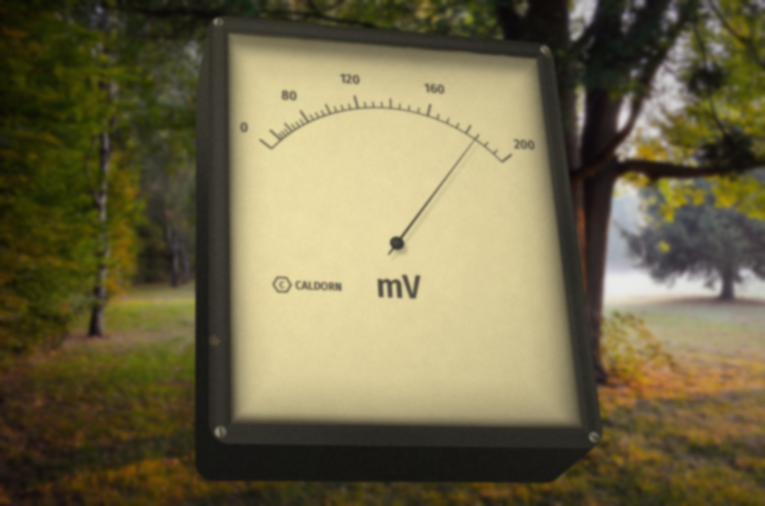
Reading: 185 mV
